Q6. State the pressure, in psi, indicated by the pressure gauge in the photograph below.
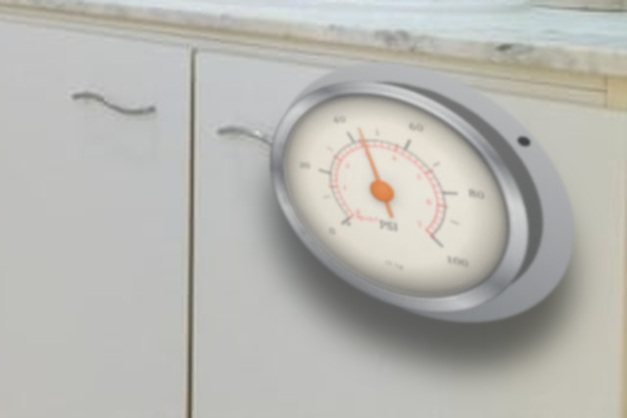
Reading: 45 psi
